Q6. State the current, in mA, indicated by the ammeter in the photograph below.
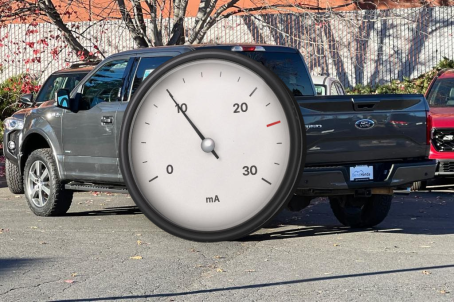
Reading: 10 mA
